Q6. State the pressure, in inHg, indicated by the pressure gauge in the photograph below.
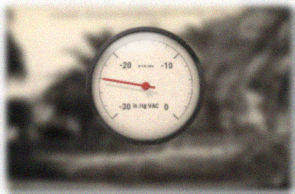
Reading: -24 inHg
